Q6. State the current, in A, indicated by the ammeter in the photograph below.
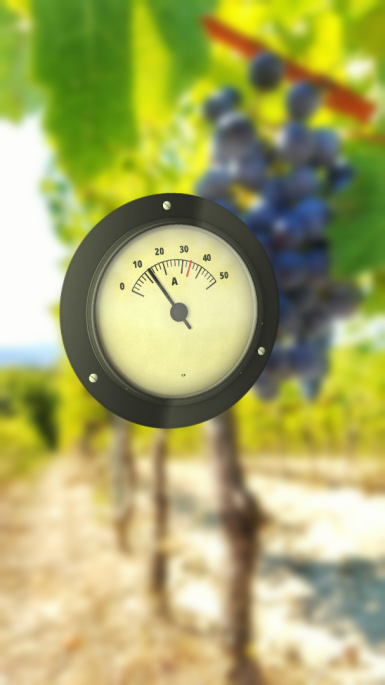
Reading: 12 A
